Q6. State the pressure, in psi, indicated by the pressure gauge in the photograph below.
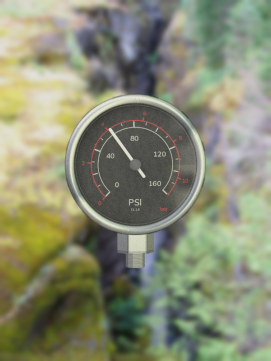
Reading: 60 psi
